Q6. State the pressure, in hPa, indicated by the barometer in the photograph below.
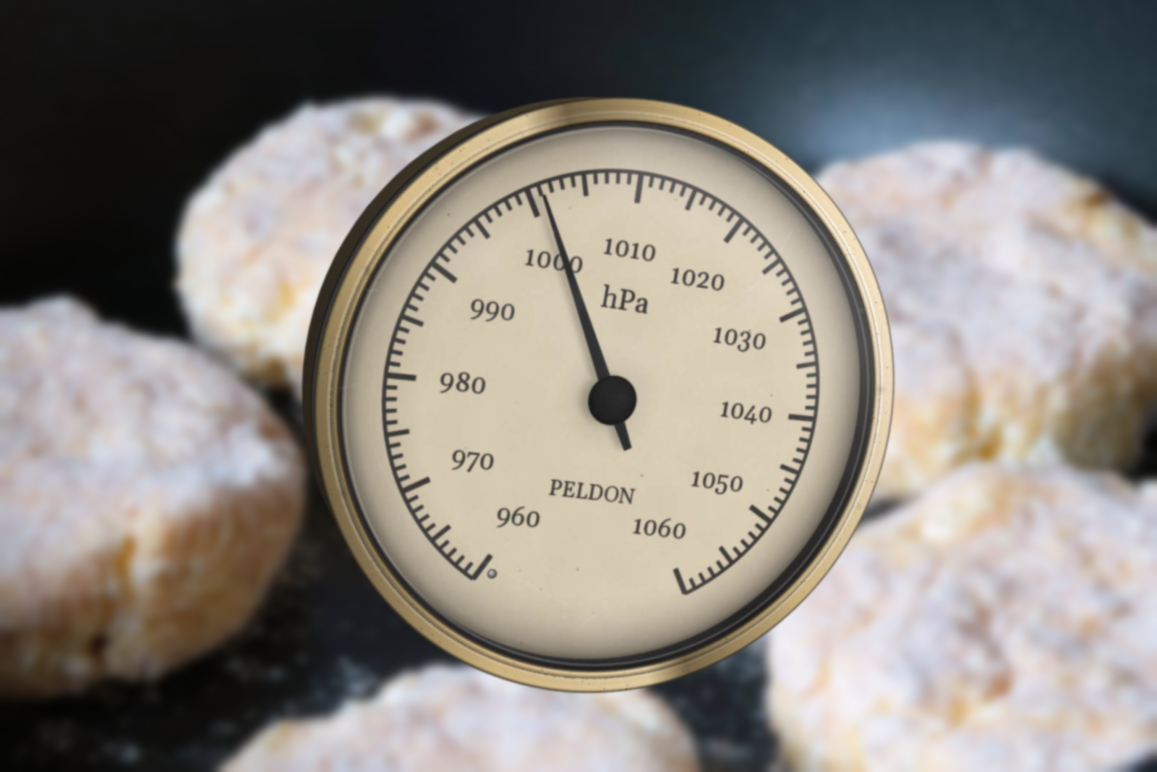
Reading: 1001 hPa
